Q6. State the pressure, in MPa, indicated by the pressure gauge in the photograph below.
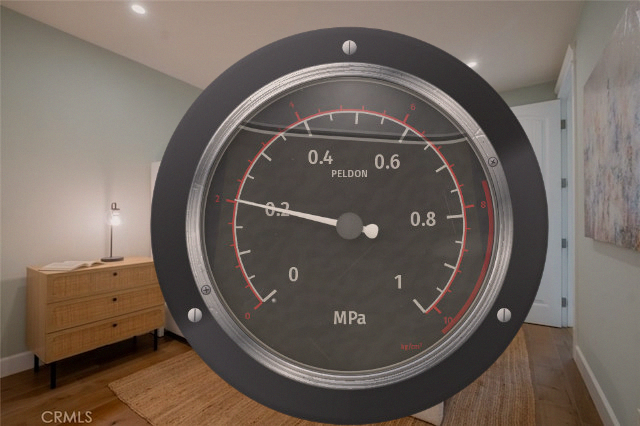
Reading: 0.2 MPa
